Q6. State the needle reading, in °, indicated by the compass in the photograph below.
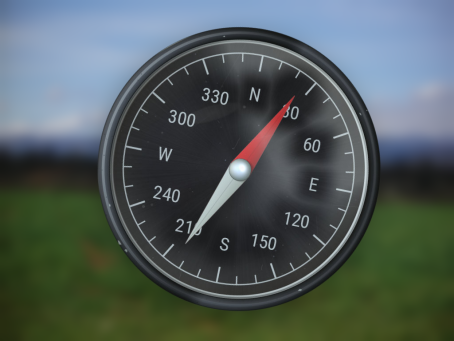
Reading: 25 °
